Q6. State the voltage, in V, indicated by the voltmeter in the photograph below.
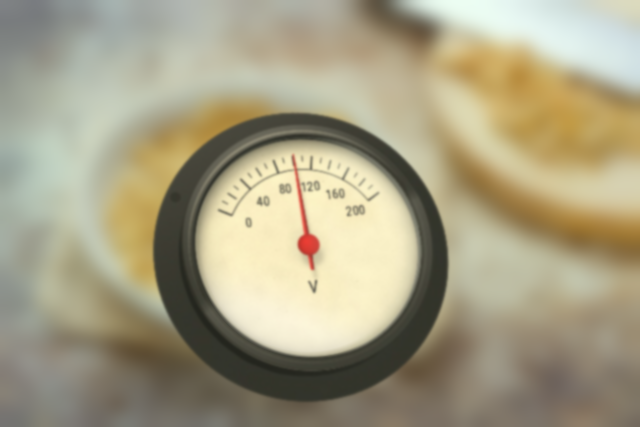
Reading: 100 V
